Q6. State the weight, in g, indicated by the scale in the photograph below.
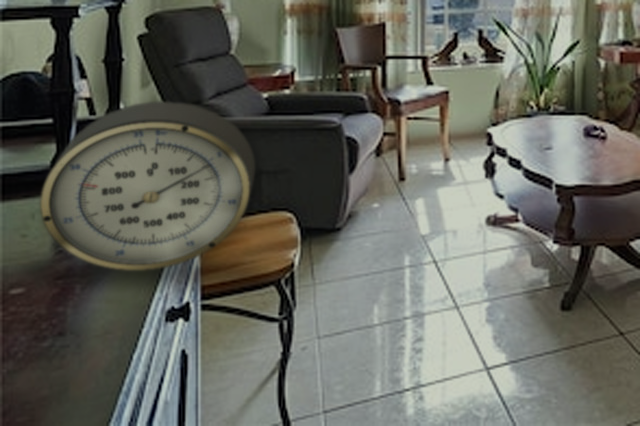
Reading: 150 g
